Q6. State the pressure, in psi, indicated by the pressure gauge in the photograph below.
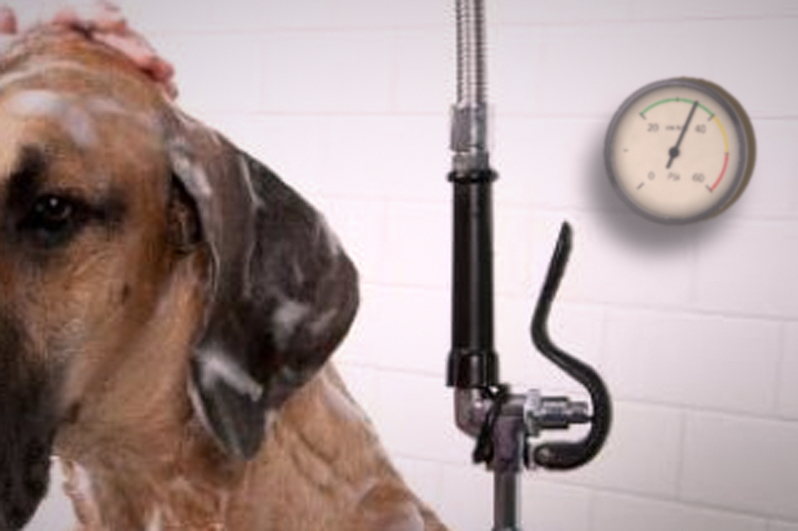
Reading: 35 psi
